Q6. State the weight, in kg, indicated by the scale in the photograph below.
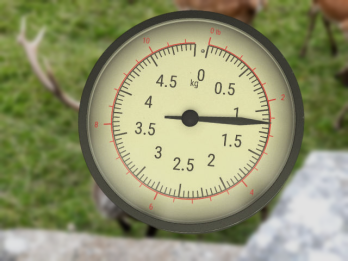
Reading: 1.15 kg
